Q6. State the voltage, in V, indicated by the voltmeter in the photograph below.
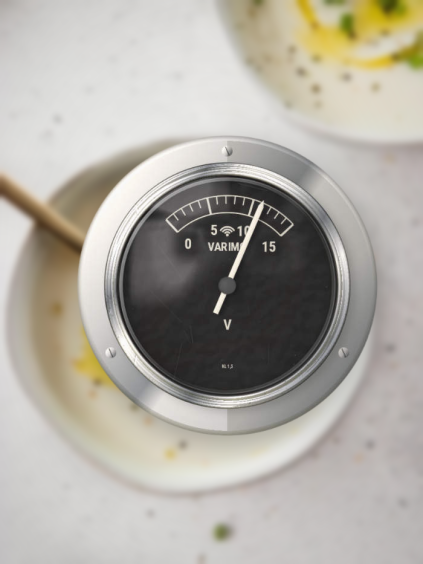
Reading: 11 V
